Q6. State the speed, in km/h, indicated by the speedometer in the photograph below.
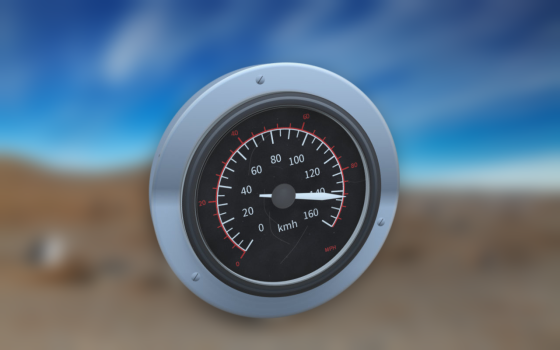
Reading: 142.5 km/h
